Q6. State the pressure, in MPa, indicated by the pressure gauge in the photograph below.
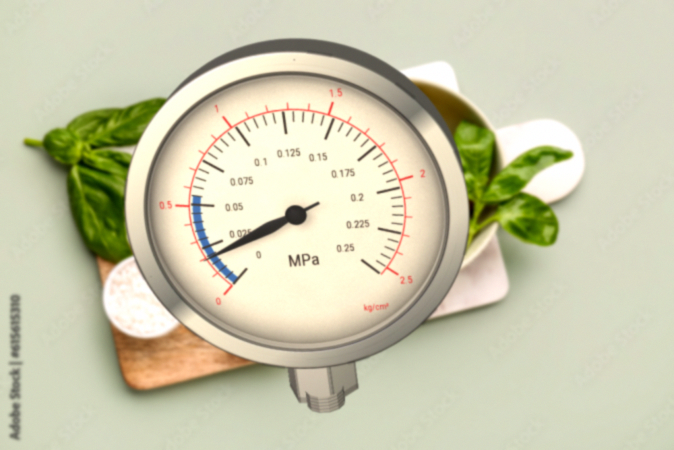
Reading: 0.02 MPa
